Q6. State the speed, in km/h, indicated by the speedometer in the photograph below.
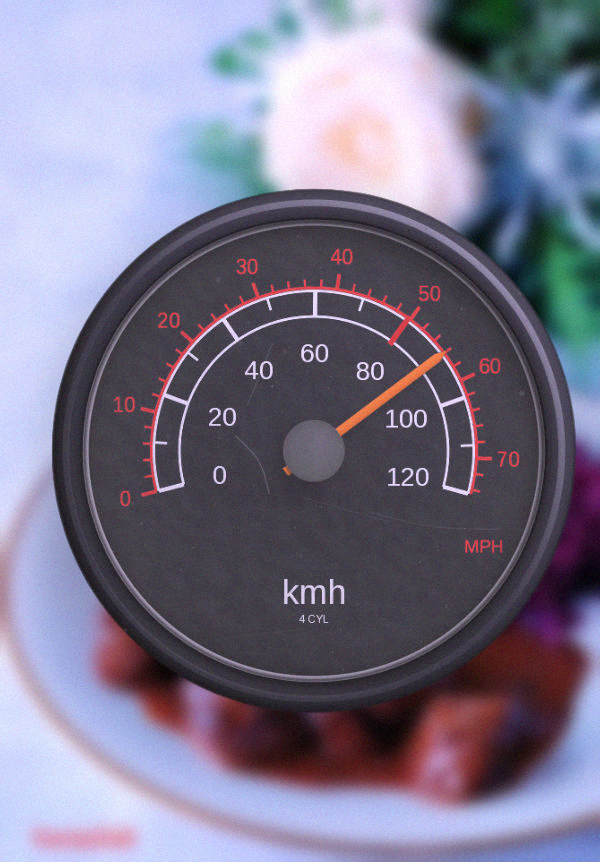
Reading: 90 km/h
